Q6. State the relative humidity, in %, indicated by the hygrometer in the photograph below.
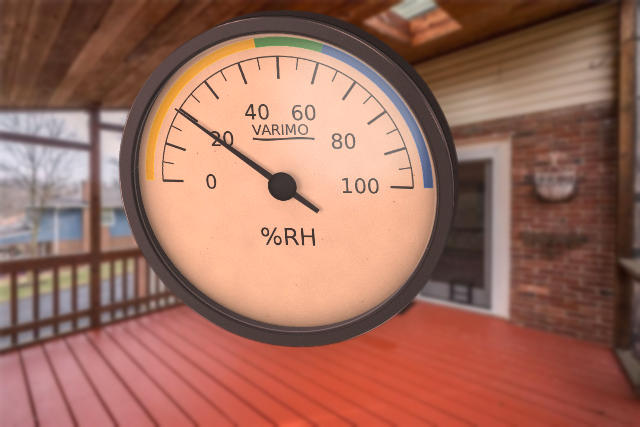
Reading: 20 %
